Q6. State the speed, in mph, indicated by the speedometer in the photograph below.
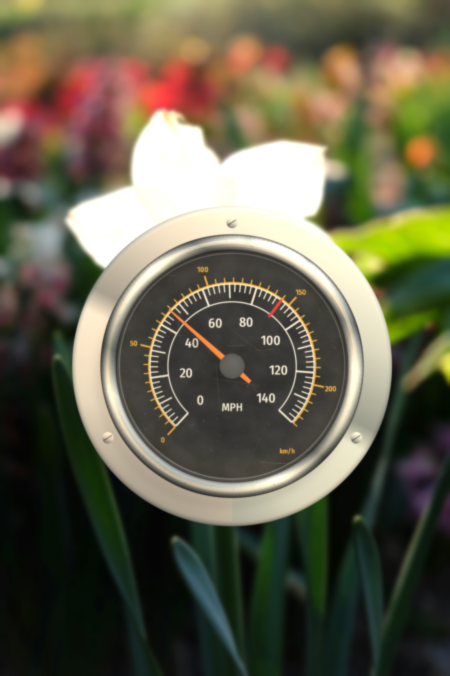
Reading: 46 mph
